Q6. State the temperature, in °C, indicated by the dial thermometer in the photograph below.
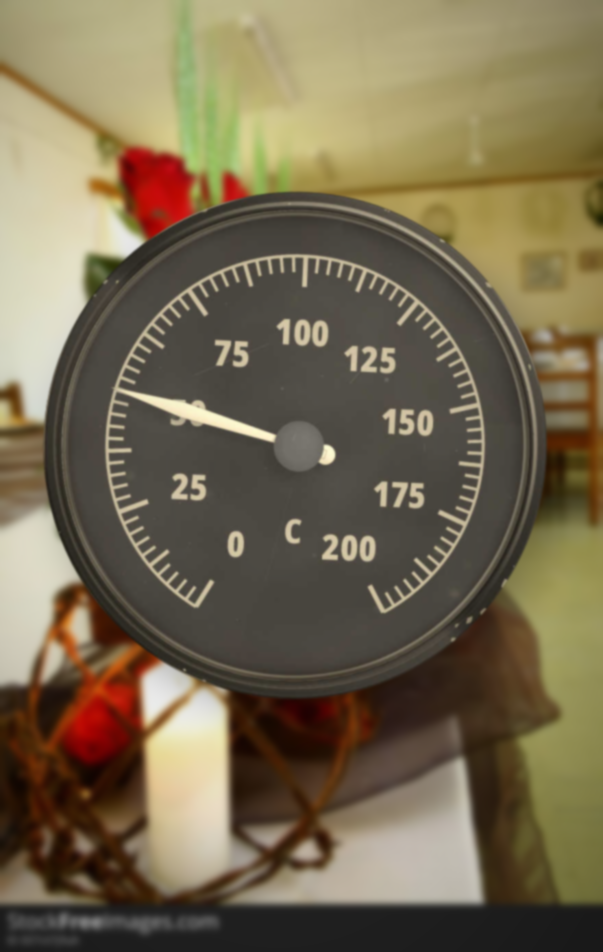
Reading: 50 °C
